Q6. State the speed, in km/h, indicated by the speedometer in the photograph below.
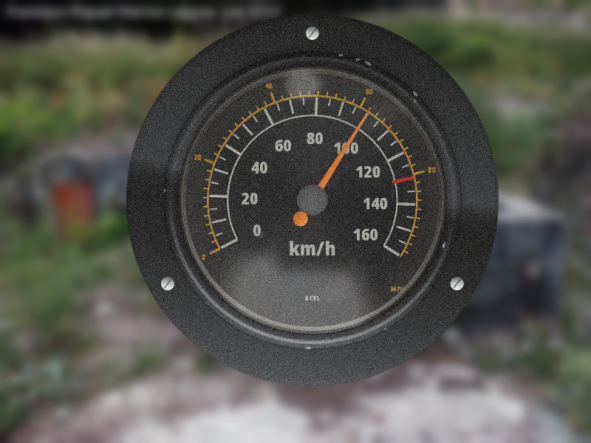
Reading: 100 km/h
